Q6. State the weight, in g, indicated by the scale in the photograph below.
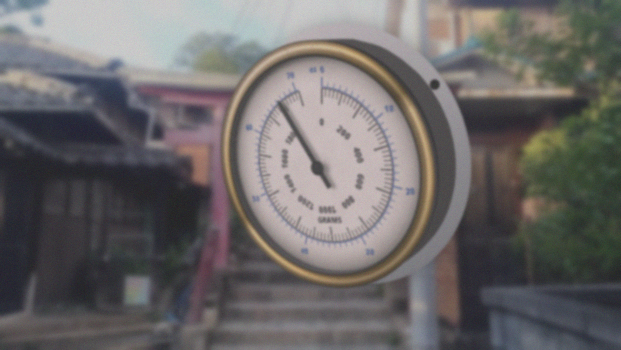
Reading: 1900 g
